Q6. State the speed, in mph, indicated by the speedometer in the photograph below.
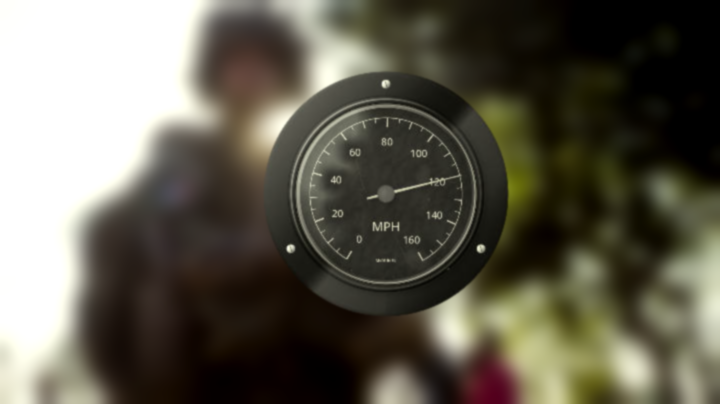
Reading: 120 mph
